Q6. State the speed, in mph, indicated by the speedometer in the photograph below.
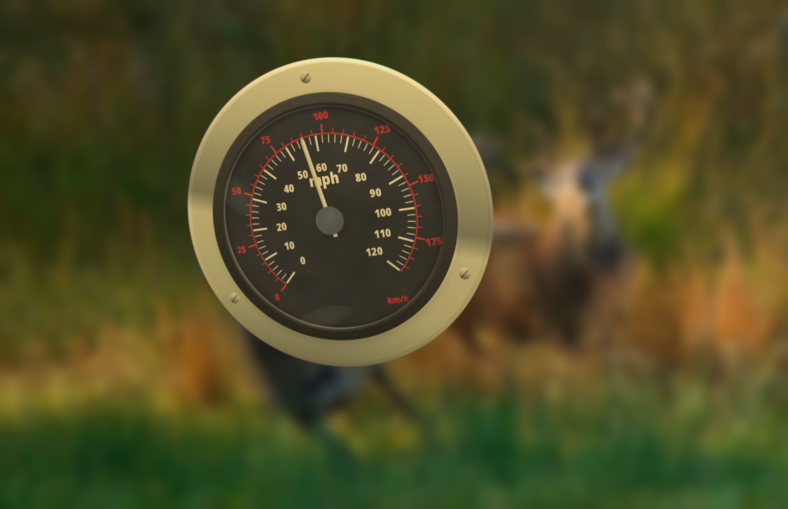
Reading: 56 mph
